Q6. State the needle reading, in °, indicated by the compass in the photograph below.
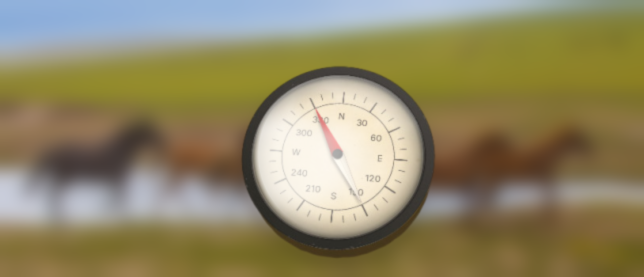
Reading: 330 °
